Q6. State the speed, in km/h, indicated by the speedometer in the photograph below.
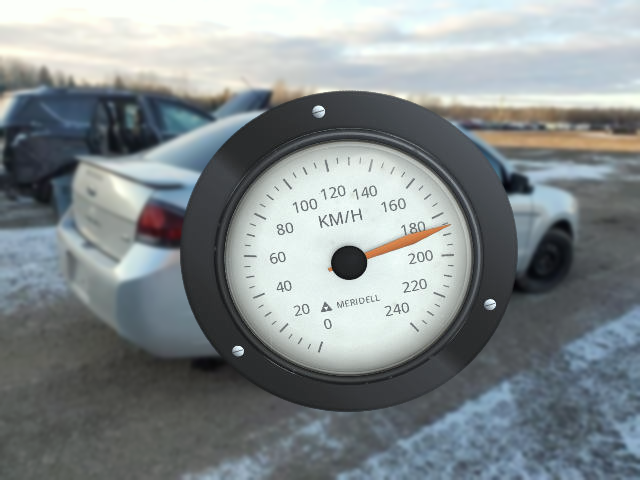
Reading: 185 km/h
